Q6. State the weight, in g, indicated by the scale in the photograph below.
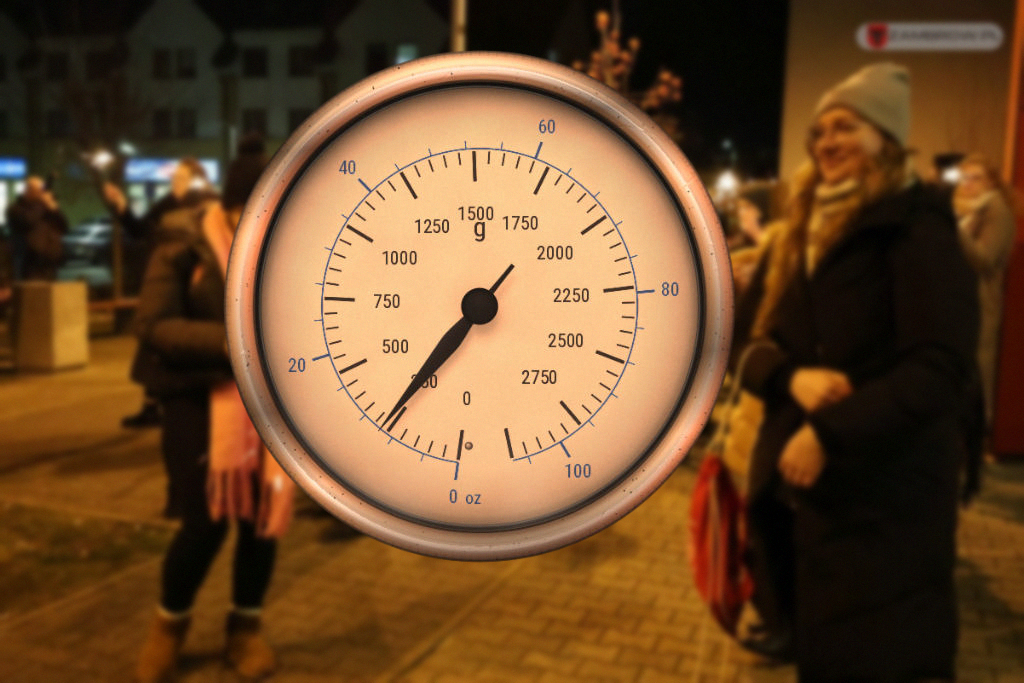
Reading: 275 g
